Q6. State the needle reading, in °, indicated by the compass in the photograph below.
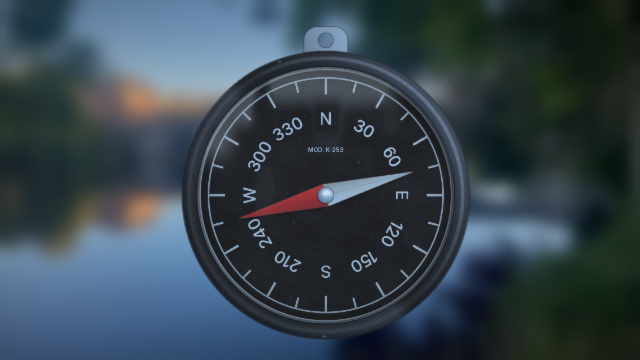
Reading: 255 °
